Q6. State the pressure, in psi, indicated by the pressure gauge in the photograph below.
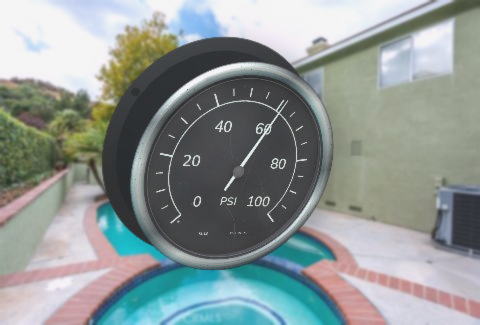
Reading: 60 psi
